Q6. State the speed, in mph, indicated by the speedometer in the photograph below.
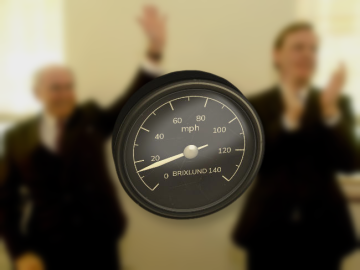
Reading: 15 mph
